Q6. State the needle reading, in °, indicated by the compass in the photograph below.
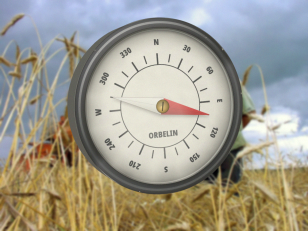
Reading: 105 °
